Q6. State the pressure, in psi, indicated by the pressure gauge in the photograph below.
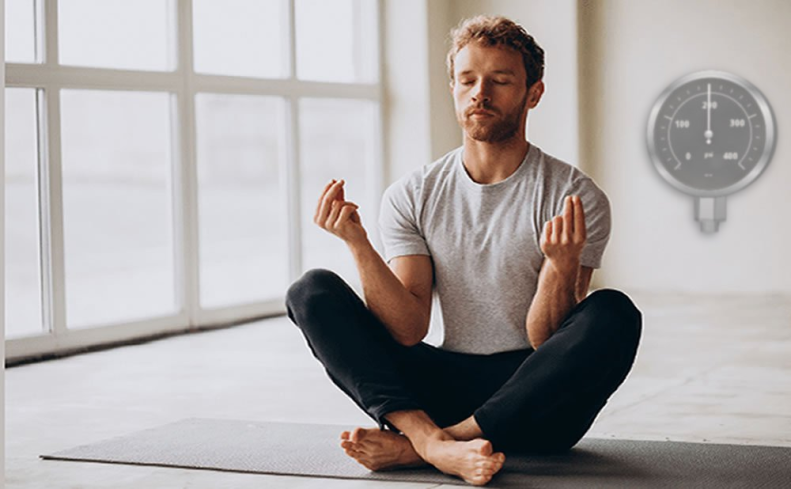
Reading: 200 psi
